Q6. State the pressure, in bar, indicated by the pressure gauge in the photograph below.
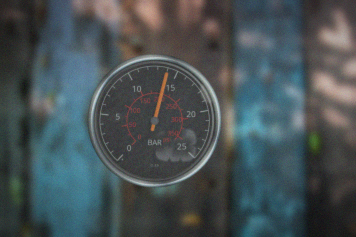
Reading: 14 bar
